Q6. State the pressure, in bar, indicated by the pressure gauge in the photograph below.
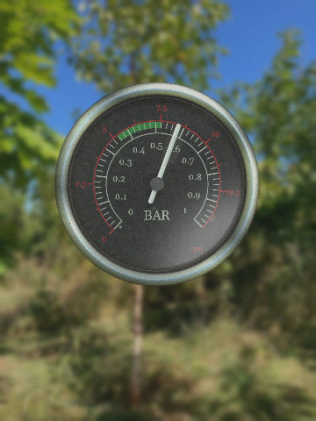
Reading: 0.58 bar
